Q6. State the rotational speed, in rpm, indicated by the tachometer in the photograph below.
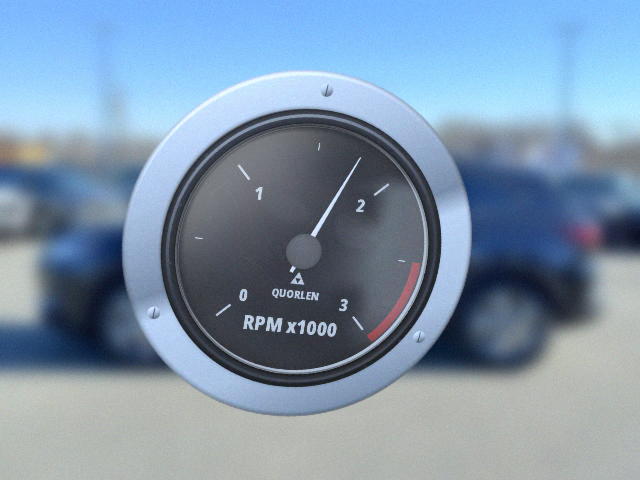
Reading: 1750 rpm
